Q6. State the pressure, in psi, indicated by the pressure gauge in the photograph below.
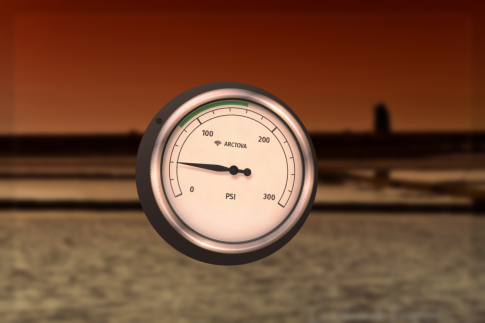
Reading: 40 psi
